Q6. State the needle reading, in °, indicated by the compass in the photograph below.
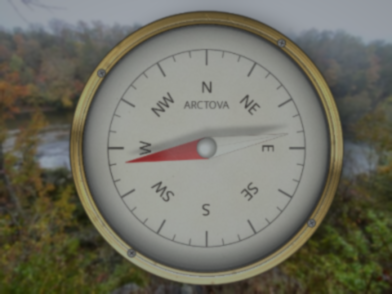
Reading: 260 °
